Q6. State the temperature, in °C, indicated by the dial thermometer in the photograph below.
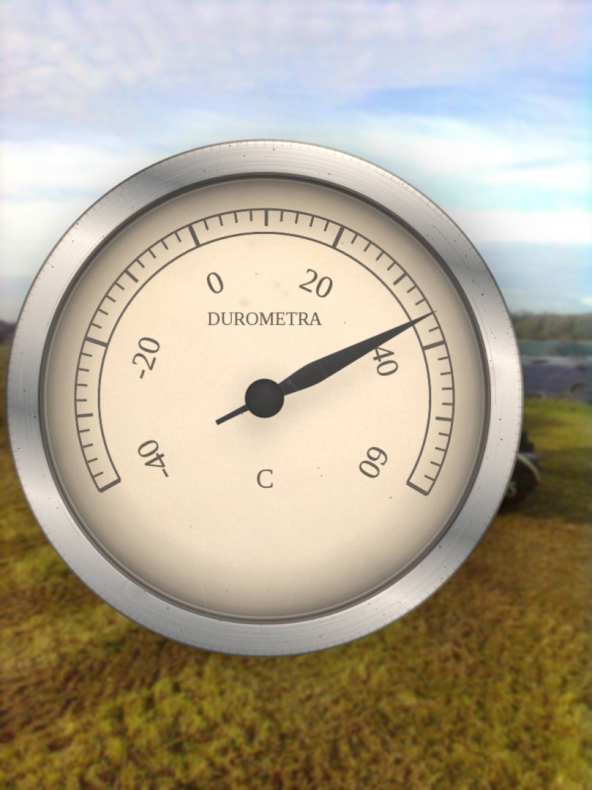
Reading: 36 °C
